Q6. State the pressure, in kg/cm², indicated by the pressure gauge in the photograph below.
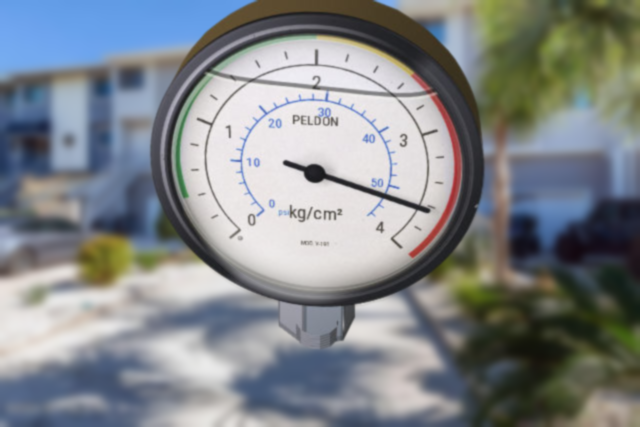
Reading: 3.6 kg/cm²
